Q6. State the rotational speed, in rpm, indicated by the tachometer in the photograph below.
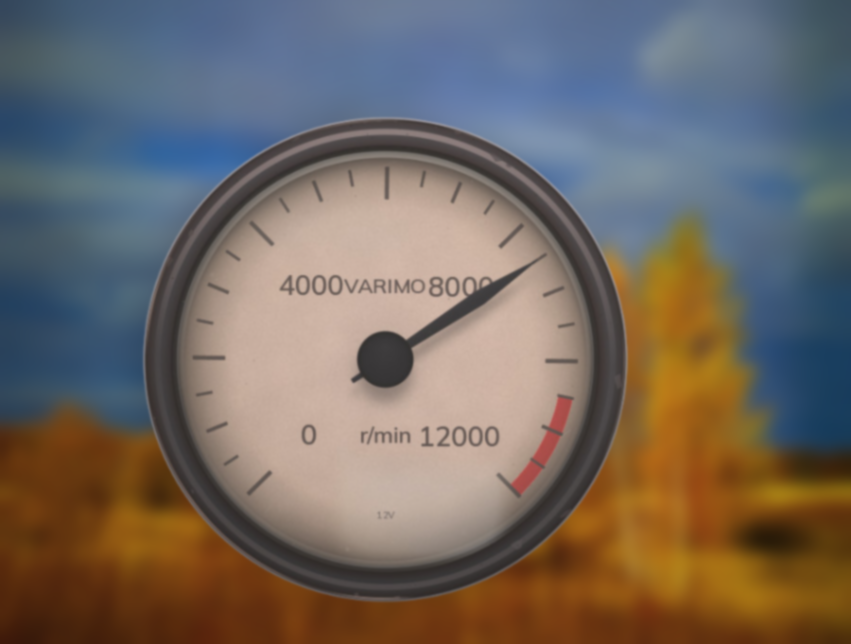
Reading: 8500 rpm
